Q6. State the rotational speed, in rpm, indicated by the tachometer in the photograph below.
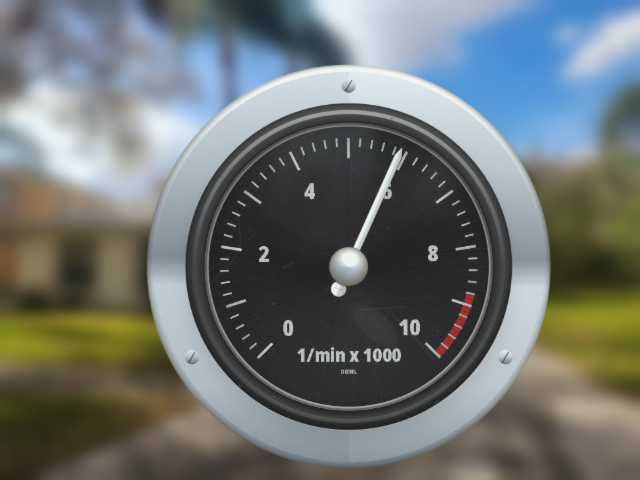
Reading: 5900 rpm
